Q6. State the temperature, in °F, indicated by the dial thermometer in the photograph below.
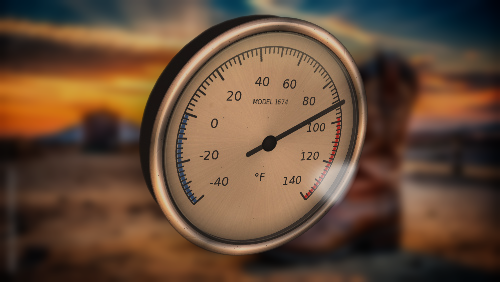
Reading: 90 °F
